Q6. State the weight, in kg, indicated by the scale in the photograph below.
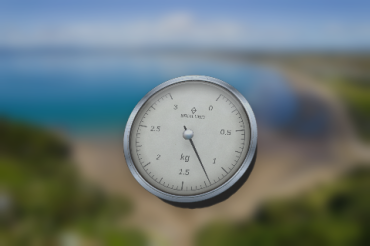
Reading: 1.2 kg
